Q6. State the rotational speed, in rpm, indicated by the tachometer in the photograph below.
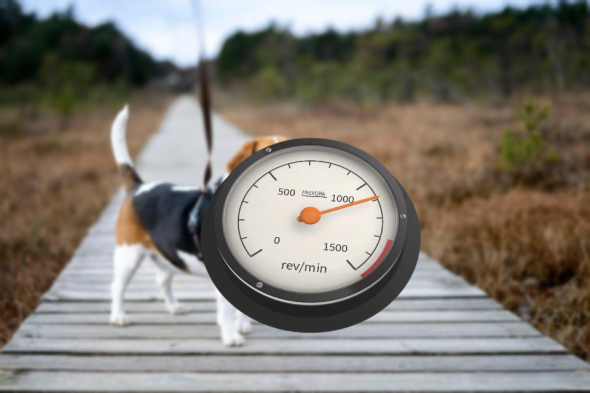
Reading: 1100 rpm
